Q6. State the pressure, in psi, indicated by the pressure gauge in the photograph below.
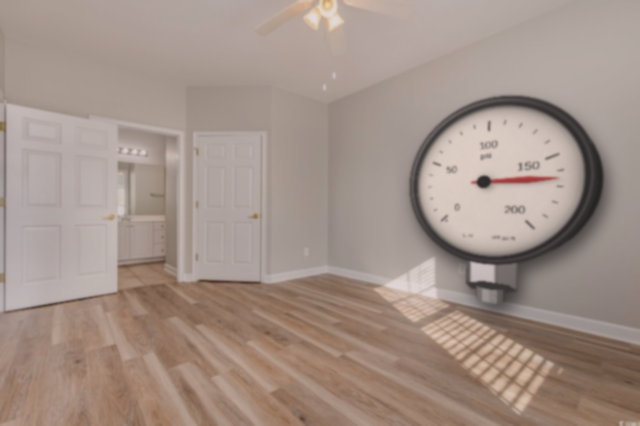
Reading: 165 psi
